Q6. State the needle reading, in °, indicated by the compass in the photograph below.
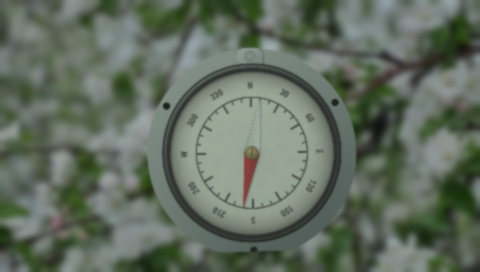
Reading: 190 °
